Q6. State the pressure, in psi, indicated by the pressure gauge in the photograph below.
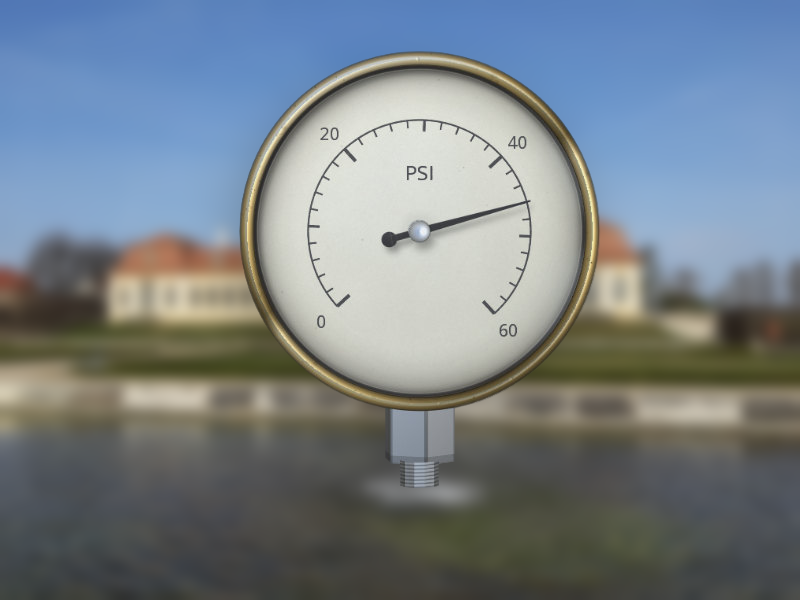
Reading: 46 psi
